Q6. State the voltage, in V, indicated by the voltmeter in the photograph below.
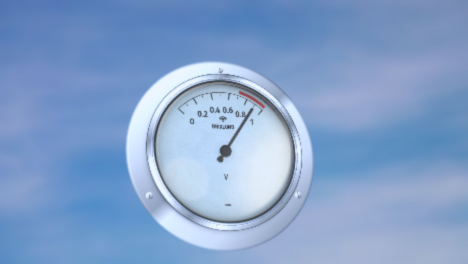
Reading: 0.9 V
